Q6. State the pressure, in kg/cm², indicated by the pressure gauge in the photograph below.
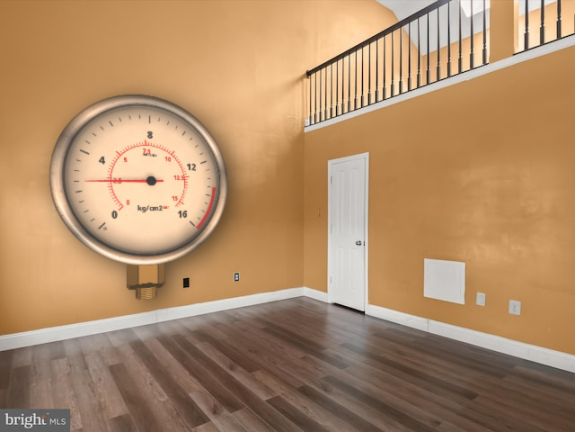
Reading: 2.5 kg/cm²
